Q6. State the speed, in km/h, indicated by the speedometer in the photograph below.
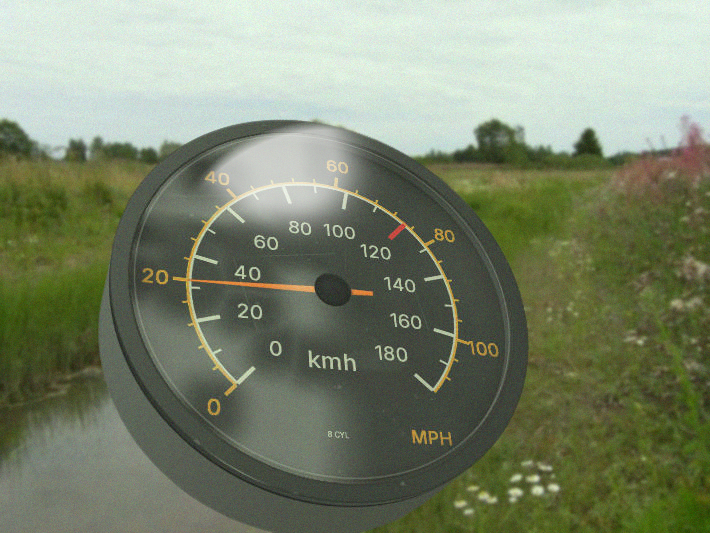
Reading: 30 km/h
